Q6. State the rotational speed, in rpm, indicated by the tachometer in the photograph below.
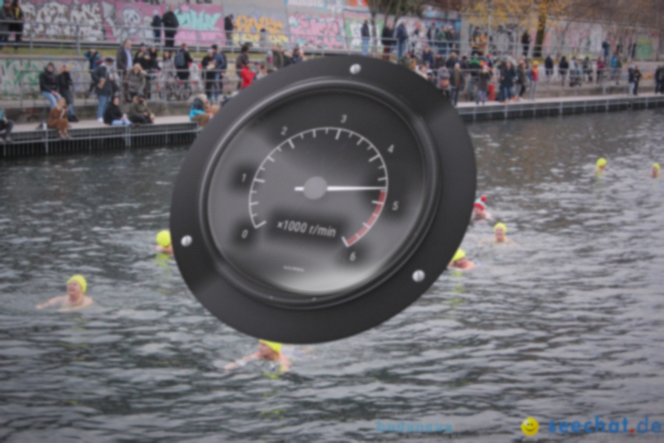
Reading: 4750 rpm
